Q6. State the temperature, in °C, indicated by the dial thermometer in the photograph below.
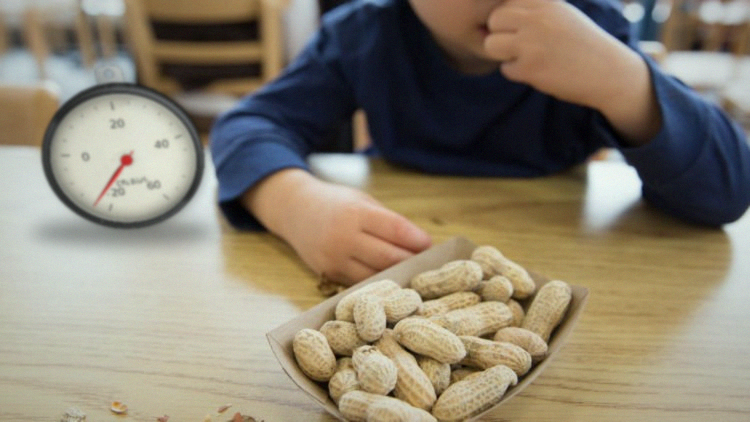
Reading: -16 °C
